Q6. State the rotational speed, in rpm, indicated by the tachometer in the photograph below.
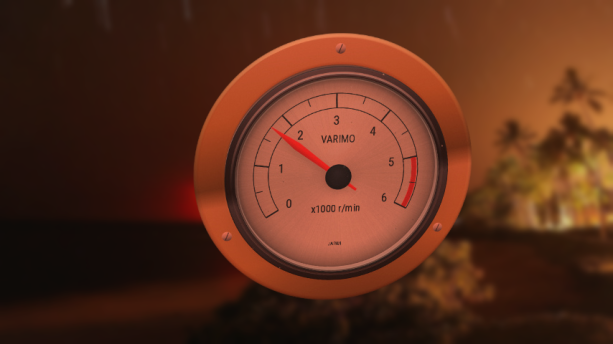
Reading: 1750 rpm
